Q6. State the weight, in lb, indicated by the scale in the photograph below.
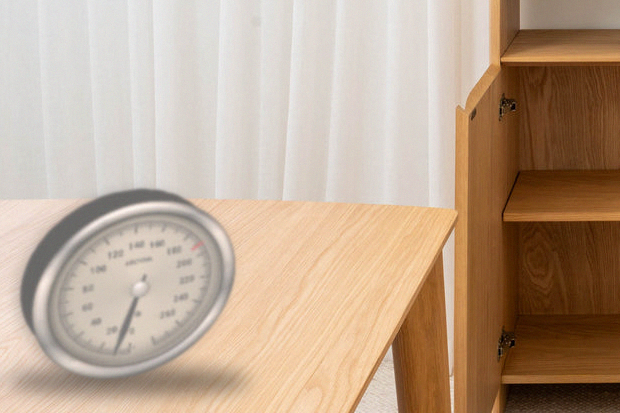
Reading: 10 lb
